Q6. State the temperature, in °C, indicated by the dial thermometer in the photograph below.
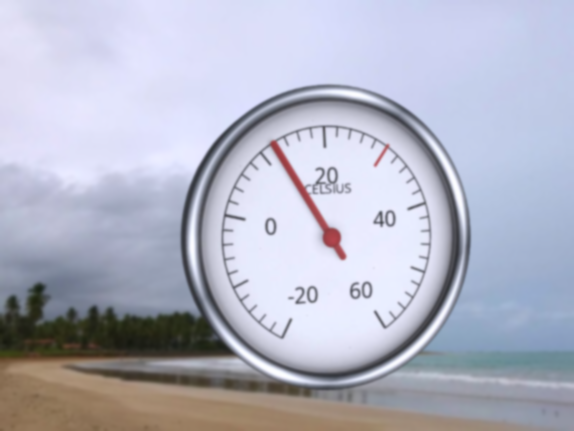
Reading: 12 °C
